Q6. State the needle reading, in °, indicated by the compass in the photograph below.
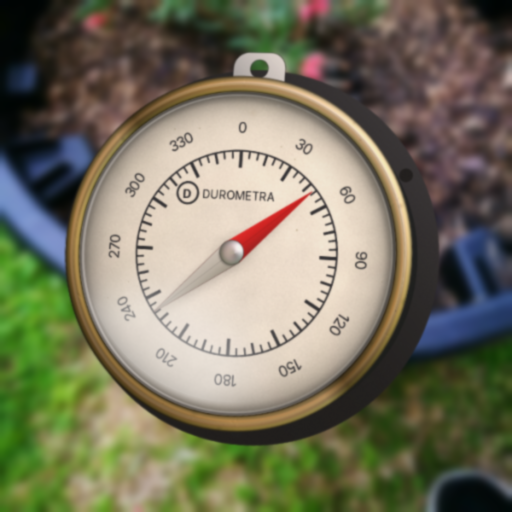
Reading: 50 °
